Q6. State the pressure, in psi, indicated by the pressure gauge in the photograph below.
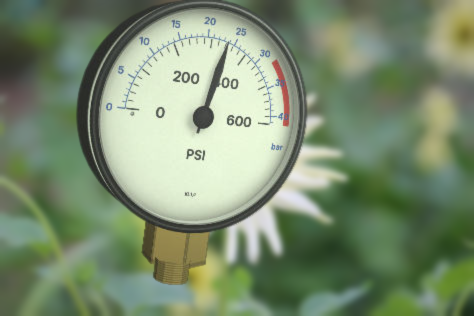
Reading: 340 psi
